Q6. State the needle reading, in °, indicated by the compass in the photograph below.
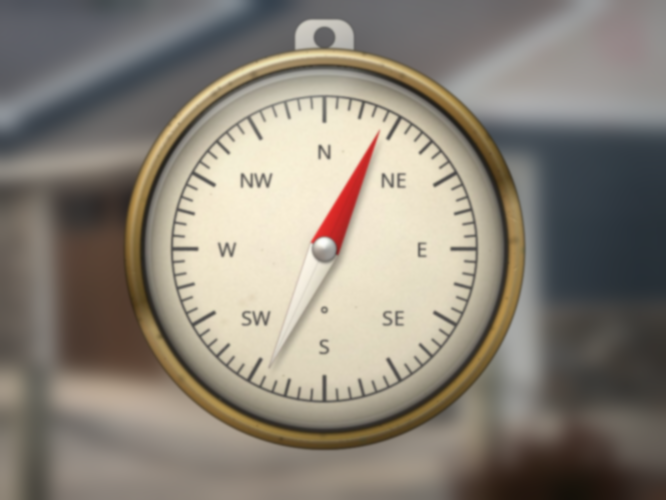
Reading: 25 °
